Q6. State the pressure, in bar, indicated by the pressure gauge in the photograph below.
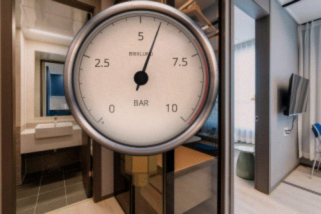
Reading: 5.75 bar
